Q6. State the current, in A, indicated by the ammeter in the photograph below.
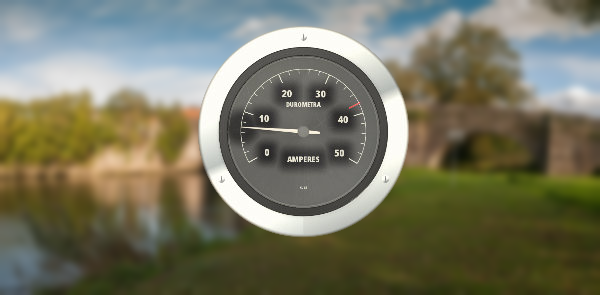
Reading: 7 A
